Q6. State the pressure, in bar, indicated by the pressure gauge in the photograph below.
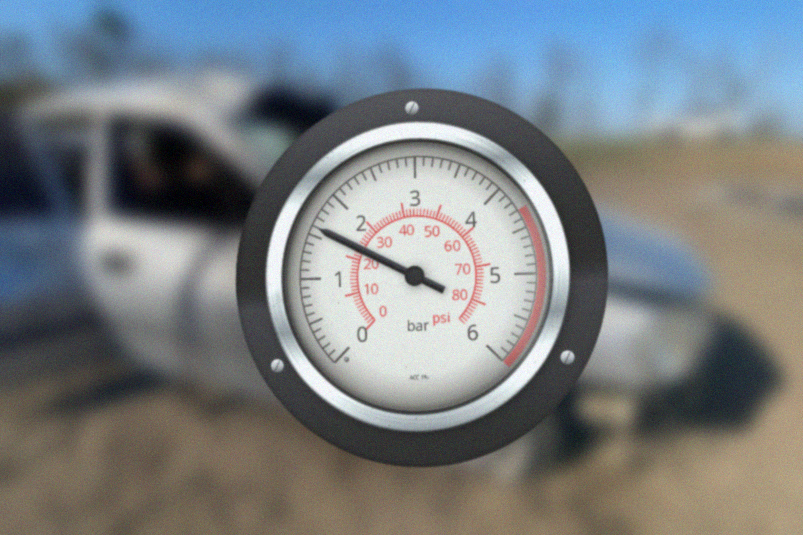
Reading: 1.6 bar
